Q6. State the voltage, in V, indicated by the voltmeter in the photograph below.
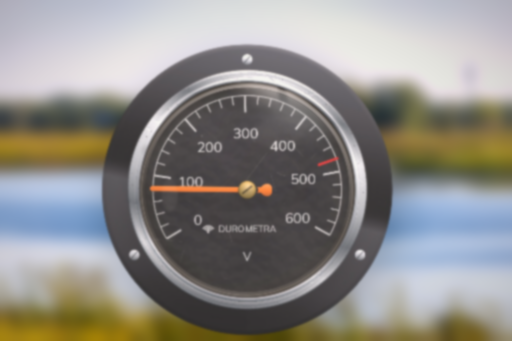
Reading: 80 V
